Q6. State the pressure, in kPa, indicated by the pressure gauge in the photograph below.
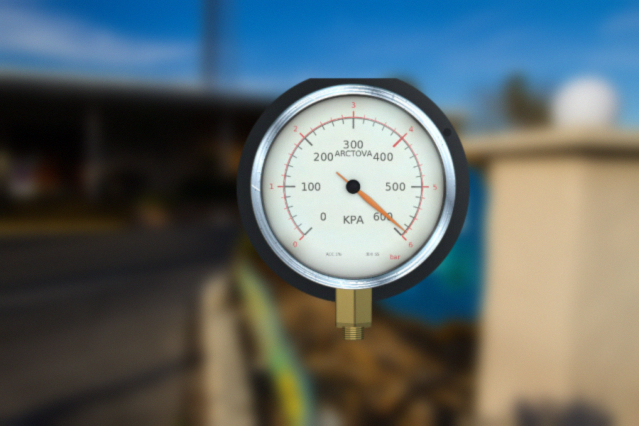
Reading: 590 kPa
